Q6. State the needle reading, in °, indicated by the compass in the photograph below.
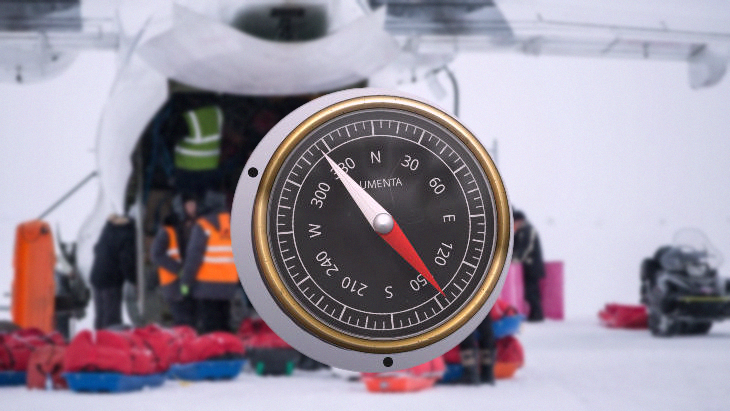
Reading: 145 °
